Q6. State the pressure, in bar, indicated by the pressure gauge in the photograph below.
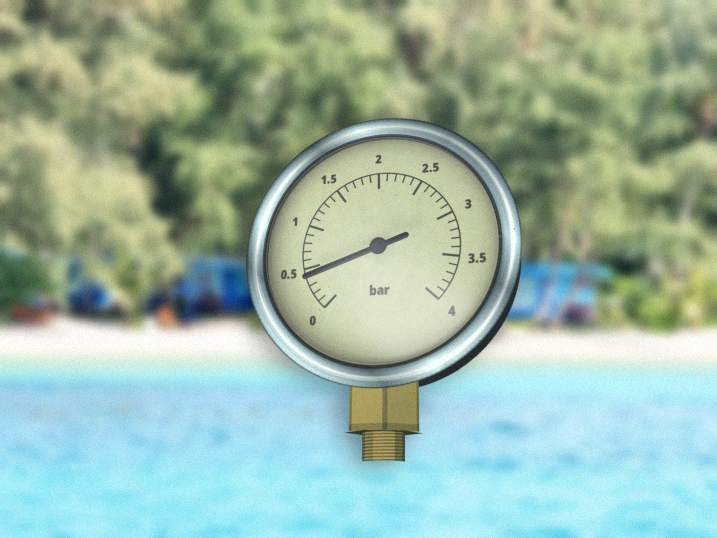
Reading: 0.4 bar
